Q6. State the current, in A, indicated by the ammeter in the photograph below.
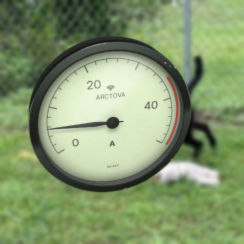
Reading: 6 A
